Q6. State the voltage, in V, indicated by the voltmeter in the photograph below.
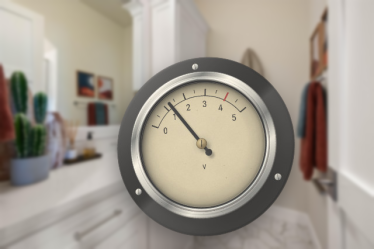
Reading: 1.25 V
